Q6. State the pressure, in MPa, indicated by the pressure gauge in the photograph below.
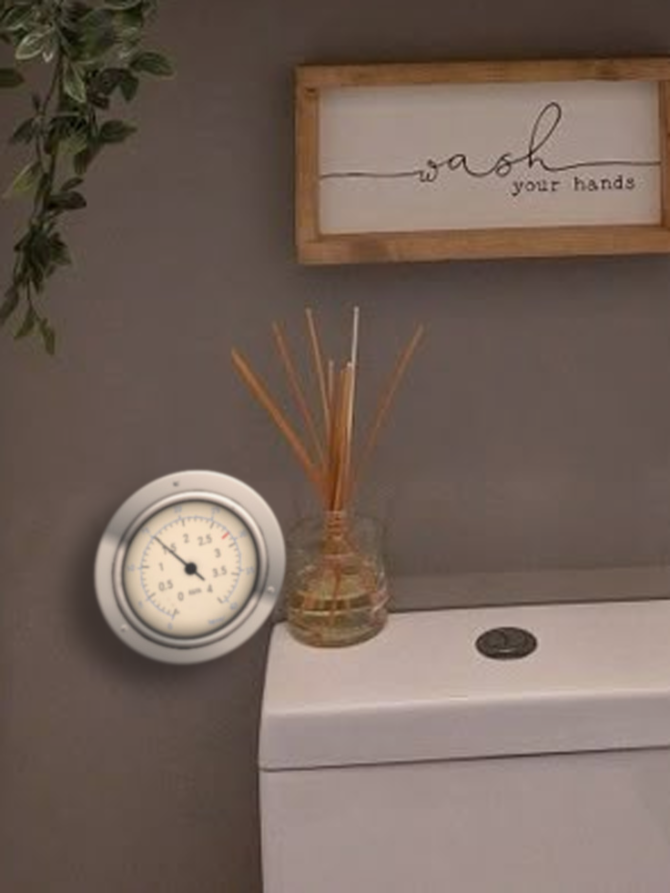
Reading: 1.5 MPa
